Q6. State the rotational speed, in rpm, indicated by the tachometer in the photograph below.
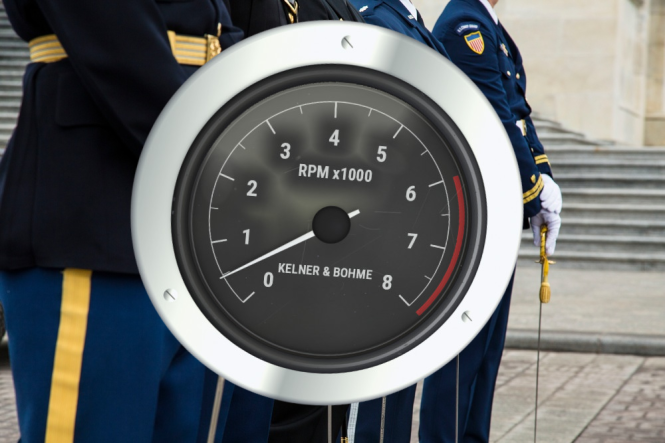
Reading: 500 rpm
